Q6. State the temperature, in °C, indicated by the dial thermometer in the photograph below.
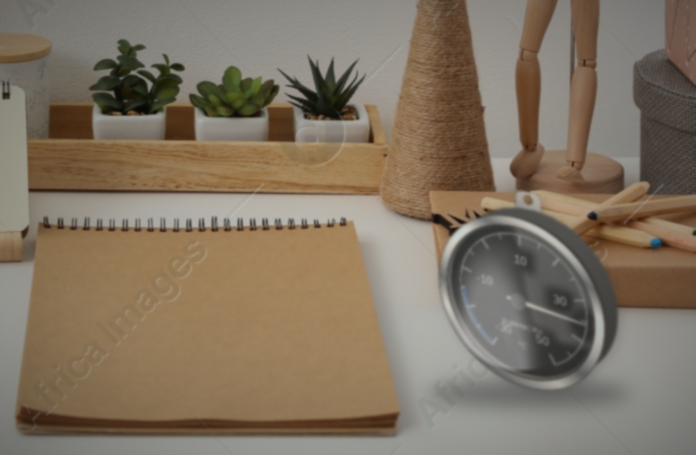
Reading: 35 °C
